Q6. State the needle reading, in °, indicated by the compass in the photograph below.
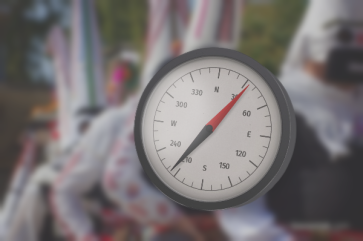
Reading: 35 °
